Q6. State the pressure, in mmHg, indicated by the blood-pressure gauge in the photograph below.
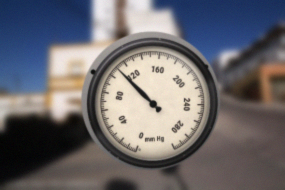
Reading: 110 mmHg
